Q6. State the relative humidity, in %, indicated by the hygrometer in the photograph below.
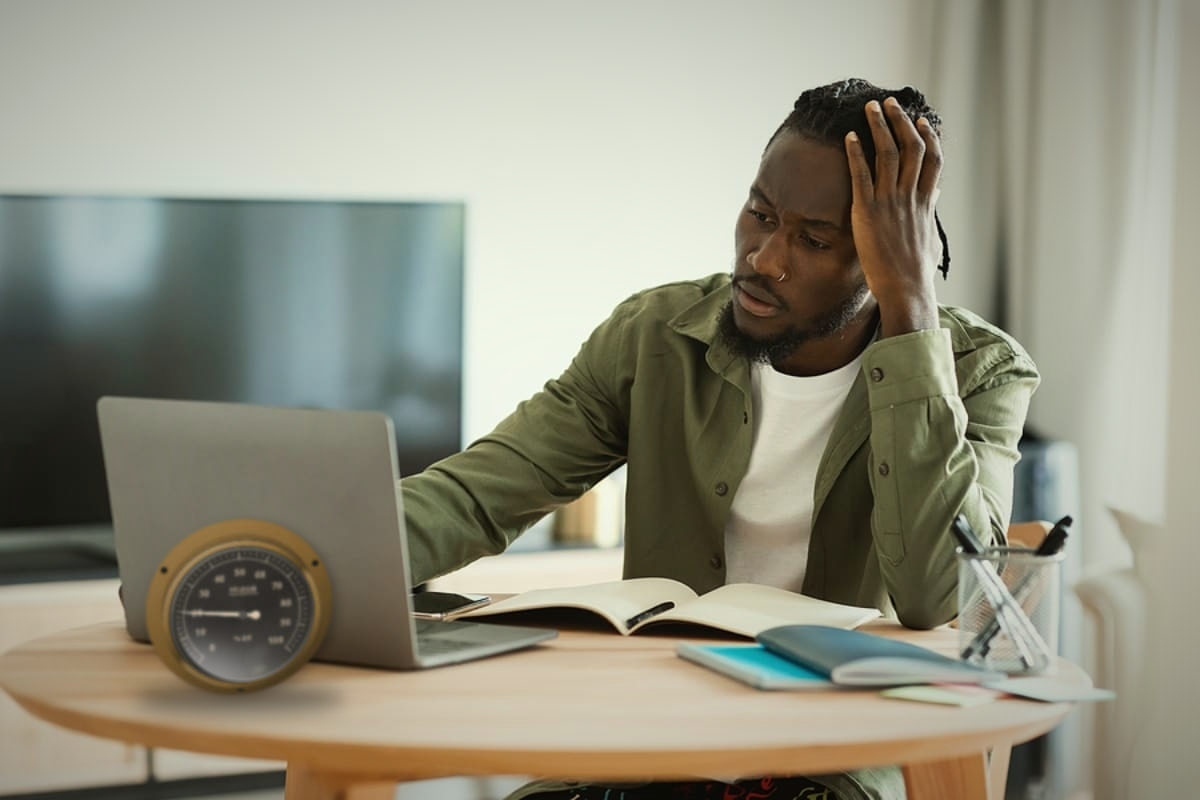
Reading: 20 %
